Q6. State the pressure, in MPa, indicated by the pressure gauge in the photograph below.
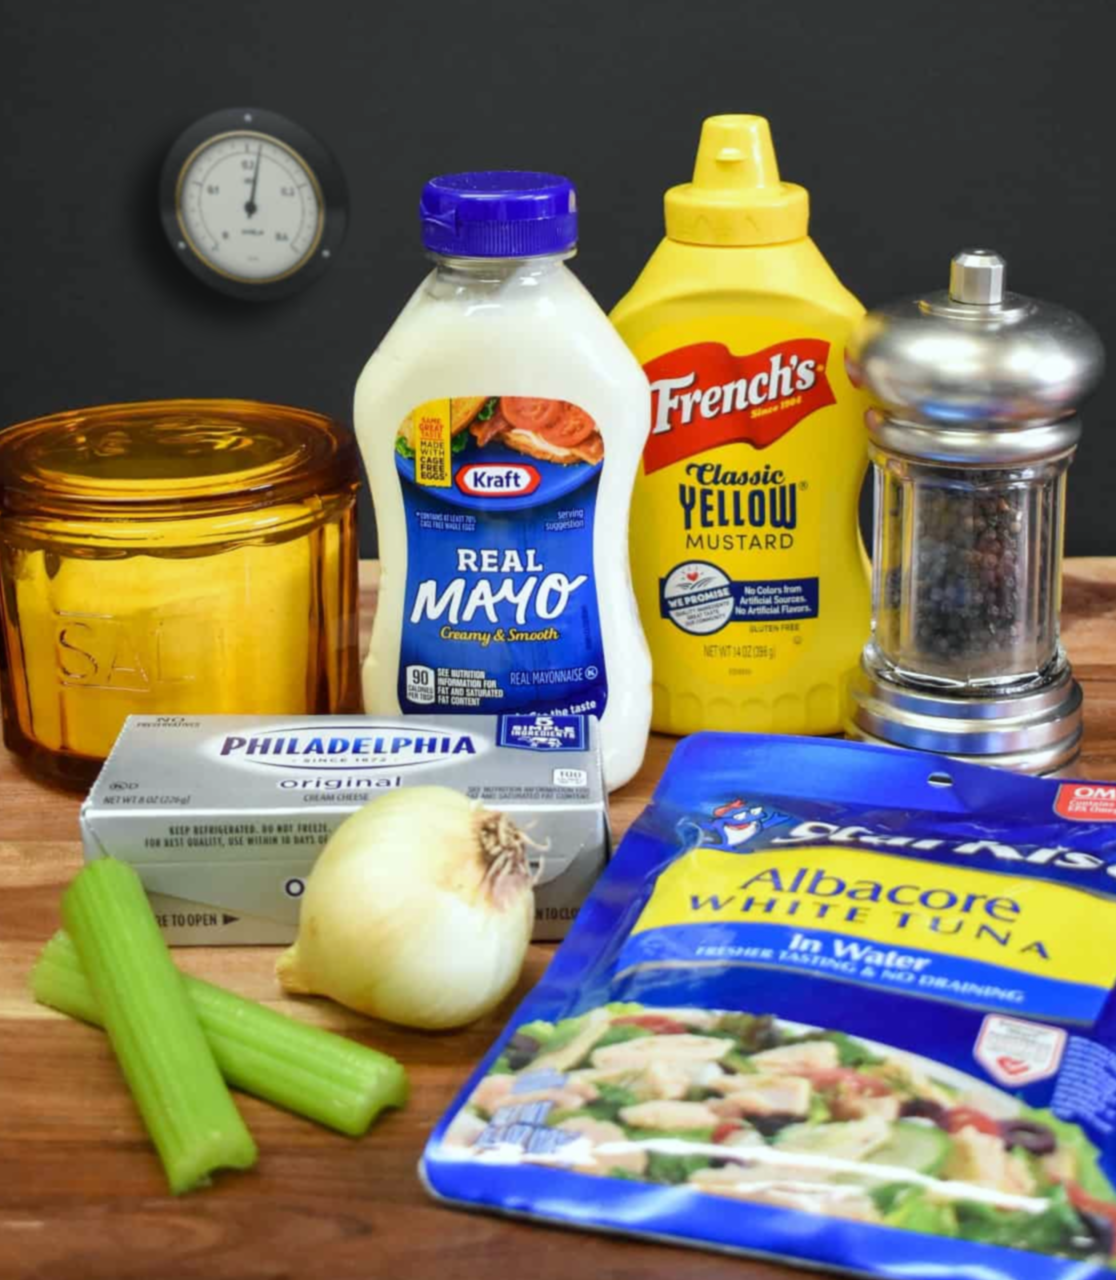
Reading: 0.22 MPa
